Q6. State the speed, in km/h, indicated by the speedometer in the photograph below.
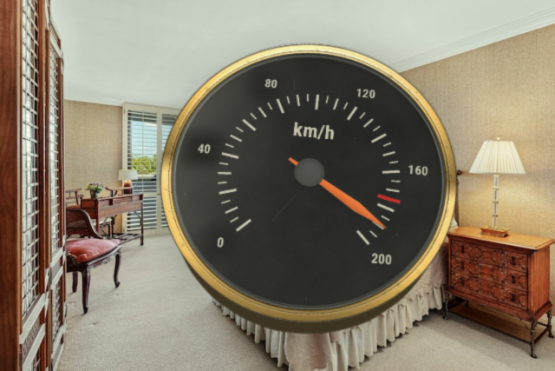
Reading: 190 km/h
